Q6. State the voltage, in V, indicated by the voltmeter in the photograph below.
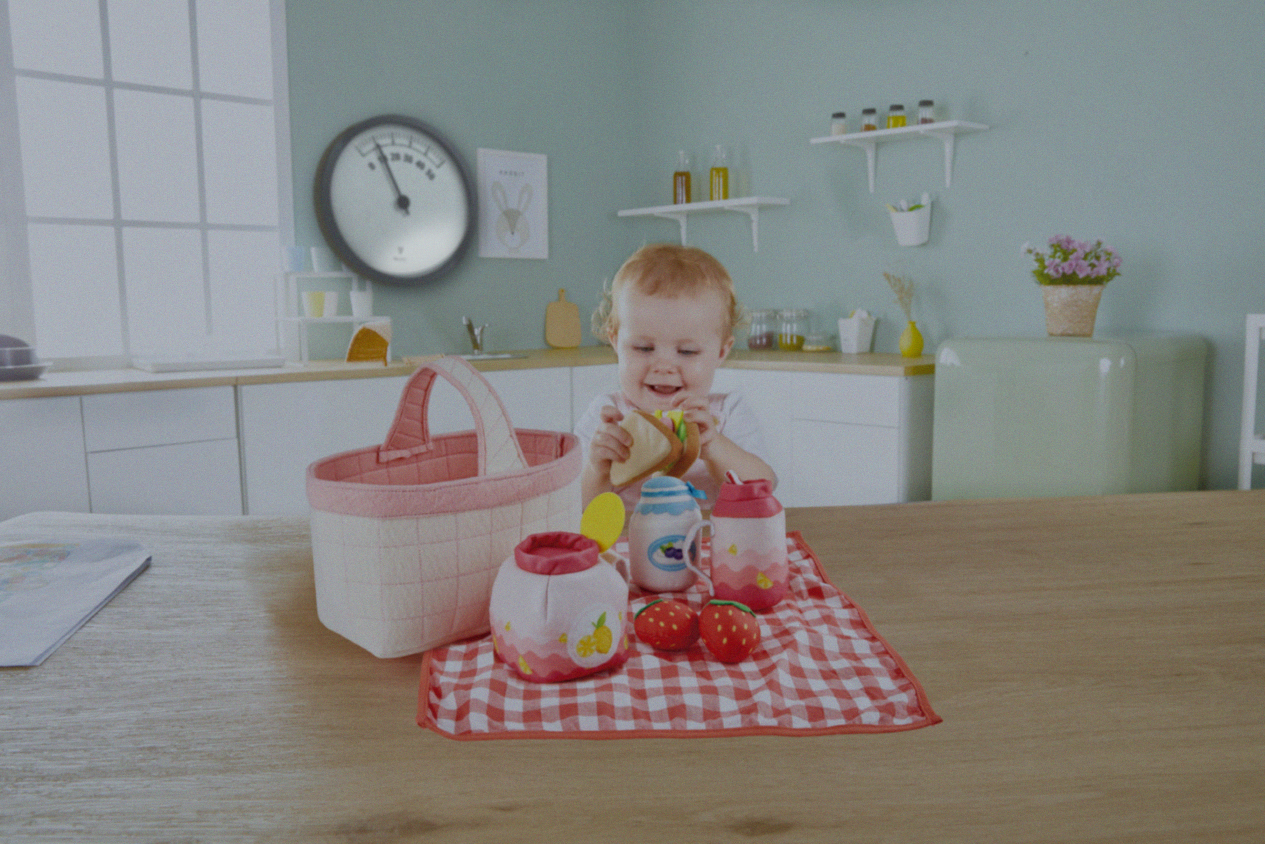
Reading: 10 V
